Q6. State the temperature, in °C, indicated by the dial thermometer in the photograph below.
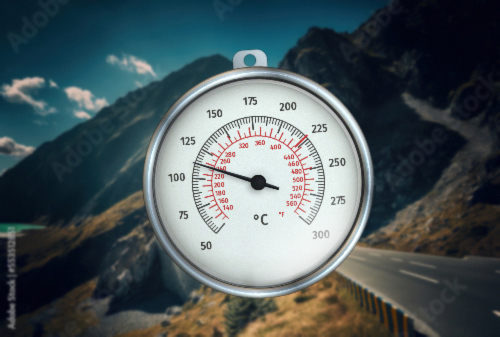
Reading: 112.5 °C
